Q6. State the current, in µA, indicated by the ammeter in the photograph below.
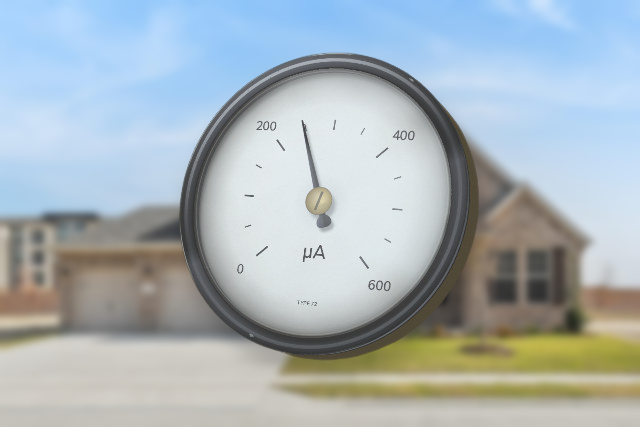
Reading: 250 µA
